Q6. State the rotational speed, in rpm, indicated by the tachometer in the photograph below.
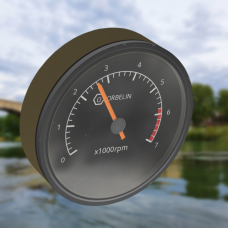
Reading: 2600 rpm
